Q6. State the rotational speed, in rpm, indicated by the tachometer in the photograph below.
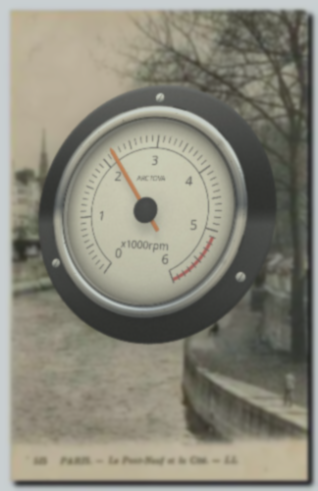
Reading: 2200 rpm
